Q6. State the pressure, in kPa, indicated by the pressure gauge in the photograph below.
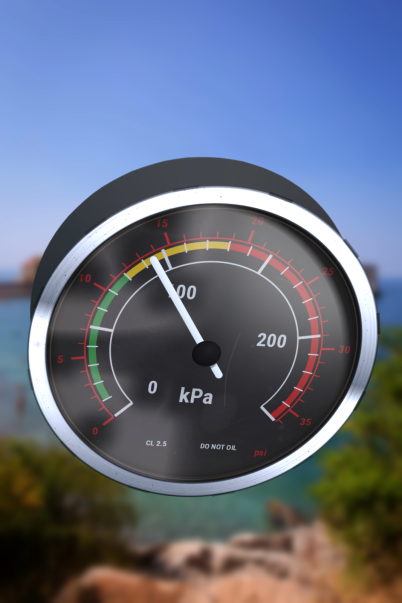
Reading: 95 kPa
